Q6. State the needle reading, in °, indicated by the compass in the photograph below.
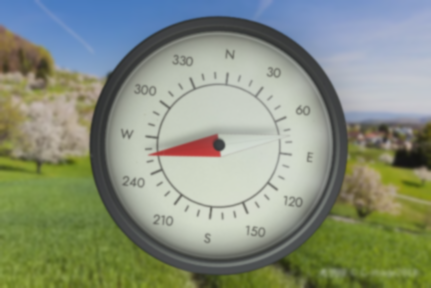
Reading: 255 °
